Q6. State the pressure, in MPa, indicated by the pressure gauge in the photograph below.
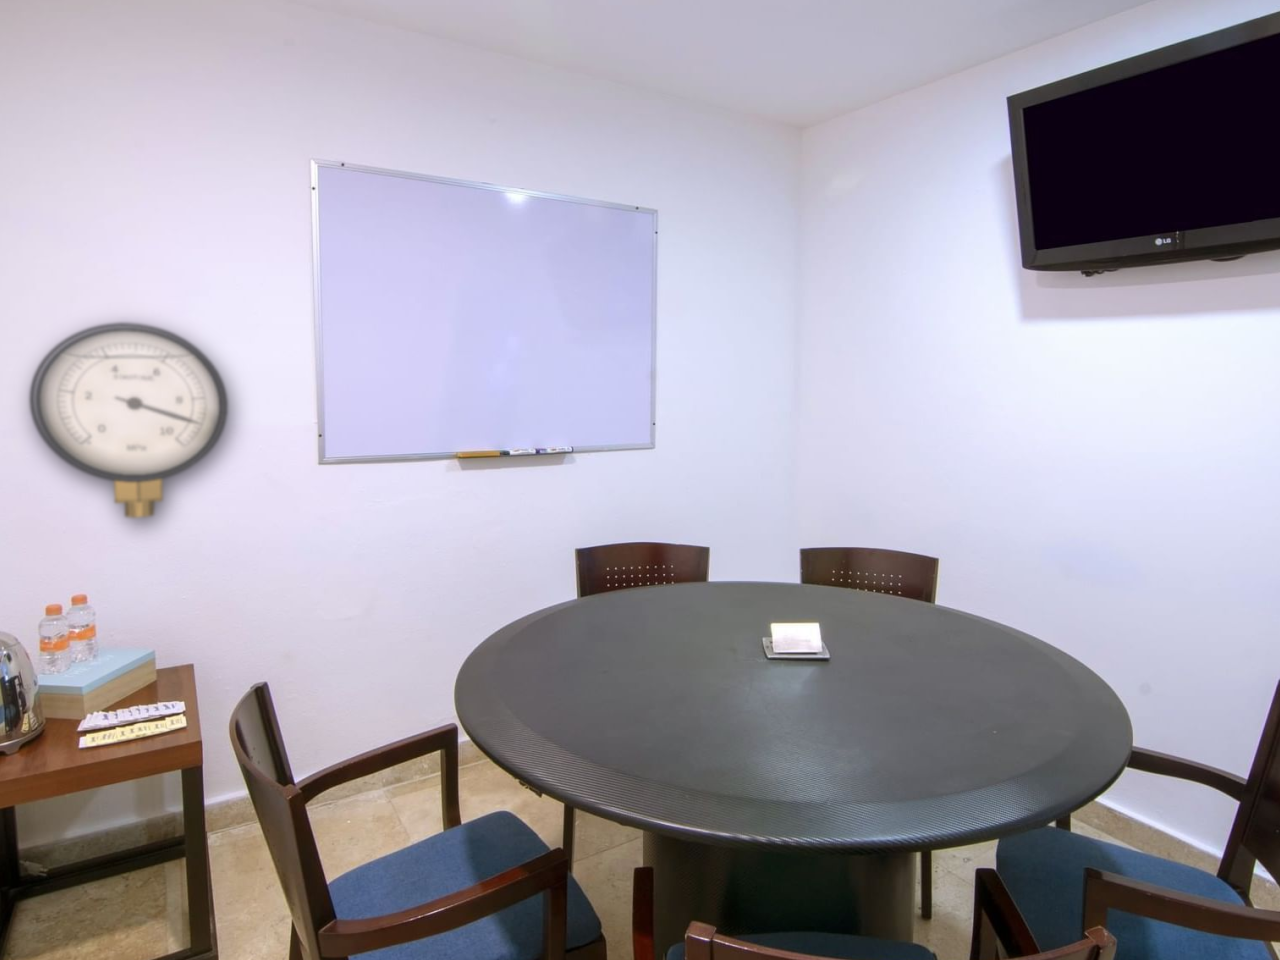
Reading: 9 MPa
